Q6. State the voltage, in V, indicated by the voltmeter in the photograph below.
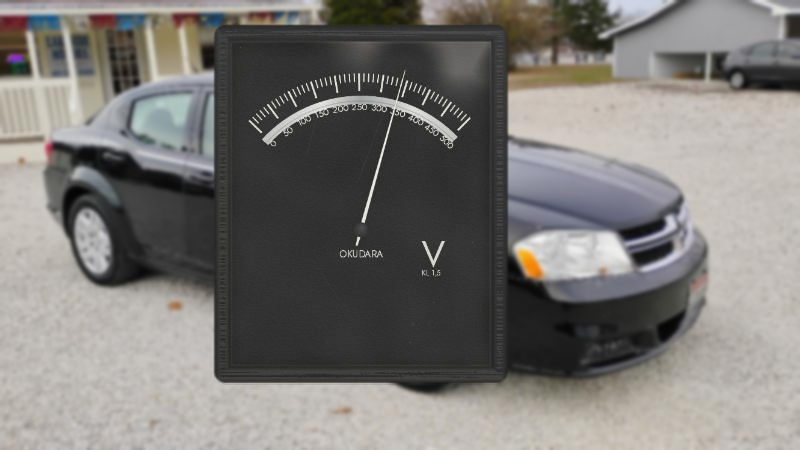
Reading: 340 V
